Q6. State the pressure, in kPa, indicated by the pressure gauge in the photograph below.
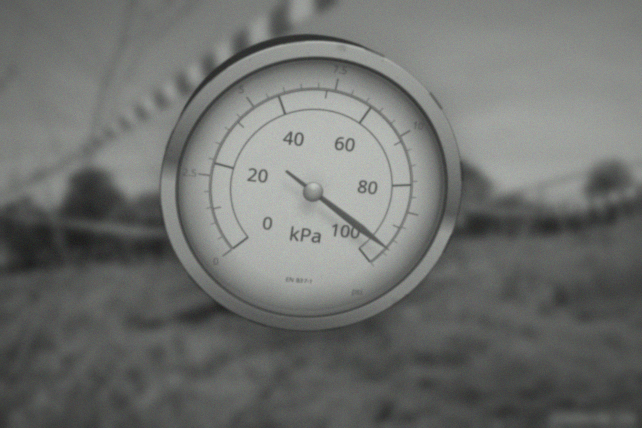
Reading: 95 kPa
